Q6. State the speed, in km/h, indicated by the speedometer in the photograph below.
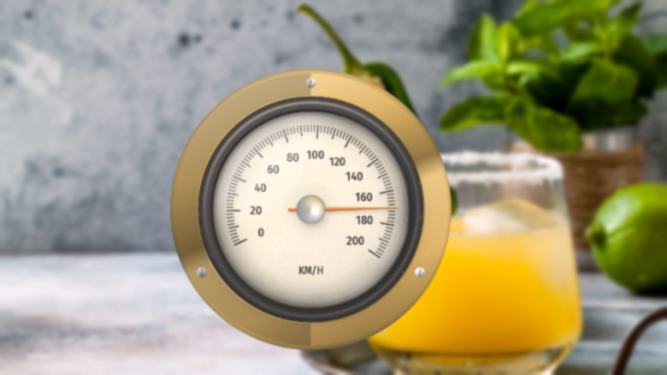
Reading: 170 km/h
